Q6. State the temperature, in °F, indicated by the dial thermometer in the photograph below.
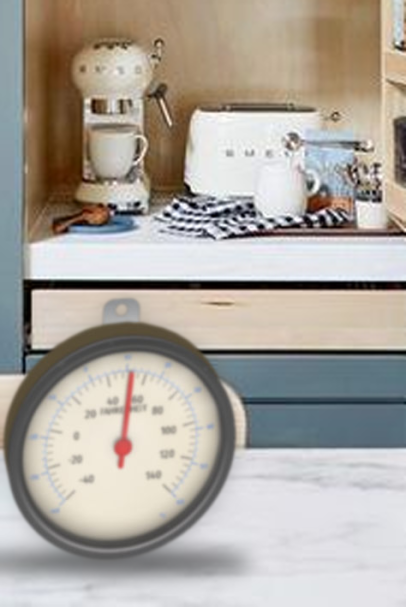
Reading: 52 °F
